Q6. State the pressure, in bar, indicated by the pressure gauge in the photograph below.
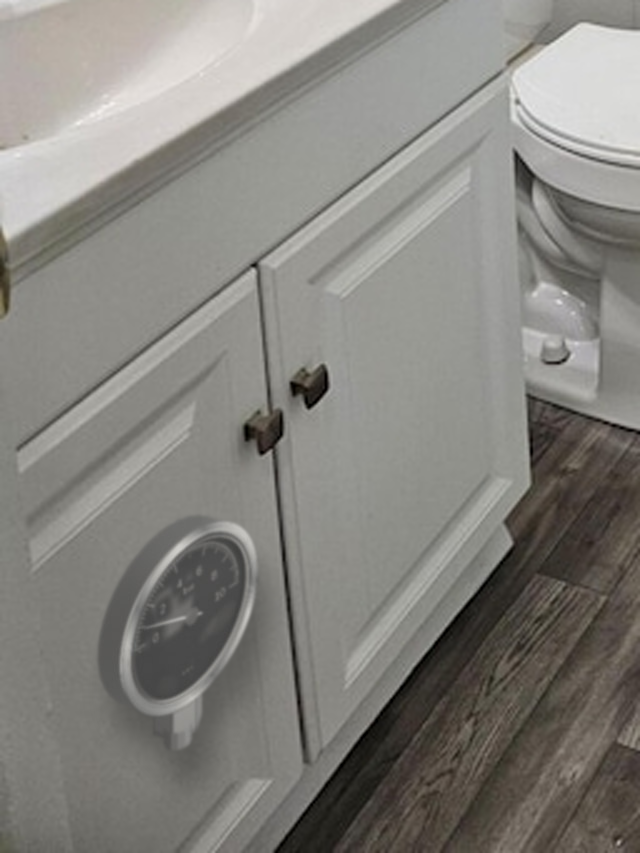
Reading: 1 bar
